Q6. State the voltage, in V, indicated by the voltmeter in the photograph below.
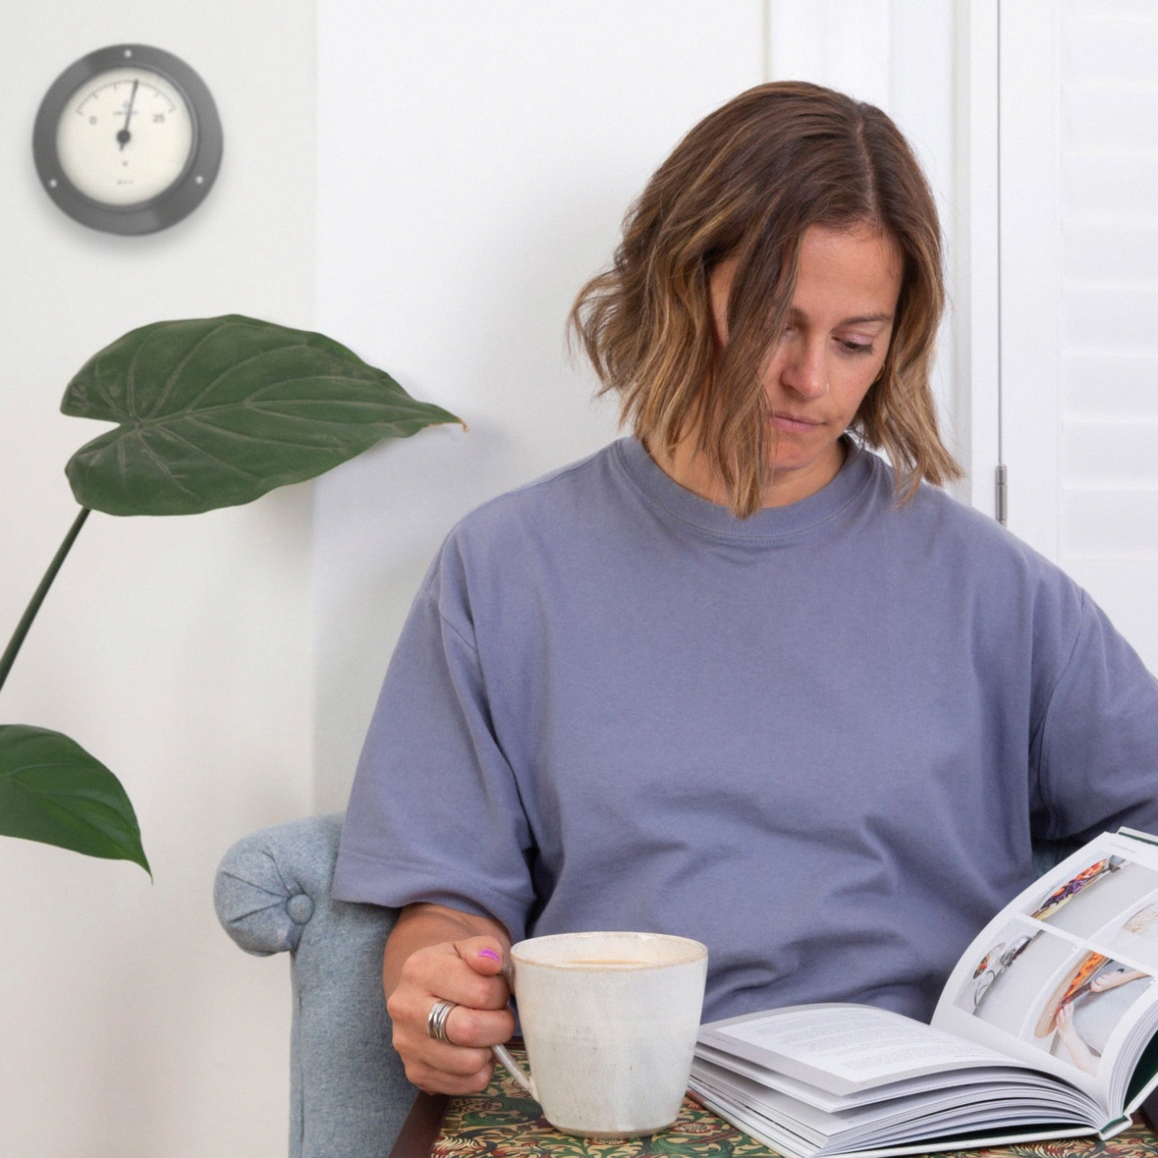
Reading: 15 V
